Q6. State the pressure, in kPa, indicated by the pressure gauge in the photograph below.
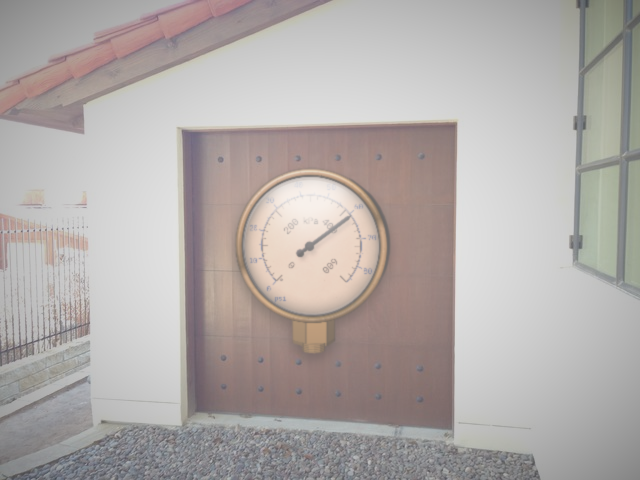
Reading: 420 kPa
